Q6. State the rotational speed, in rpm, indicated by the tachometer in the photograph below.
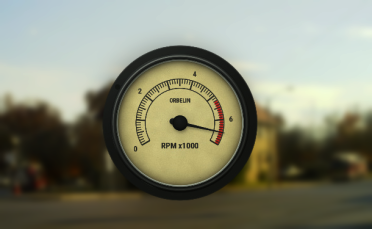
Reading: 6500 rpm
